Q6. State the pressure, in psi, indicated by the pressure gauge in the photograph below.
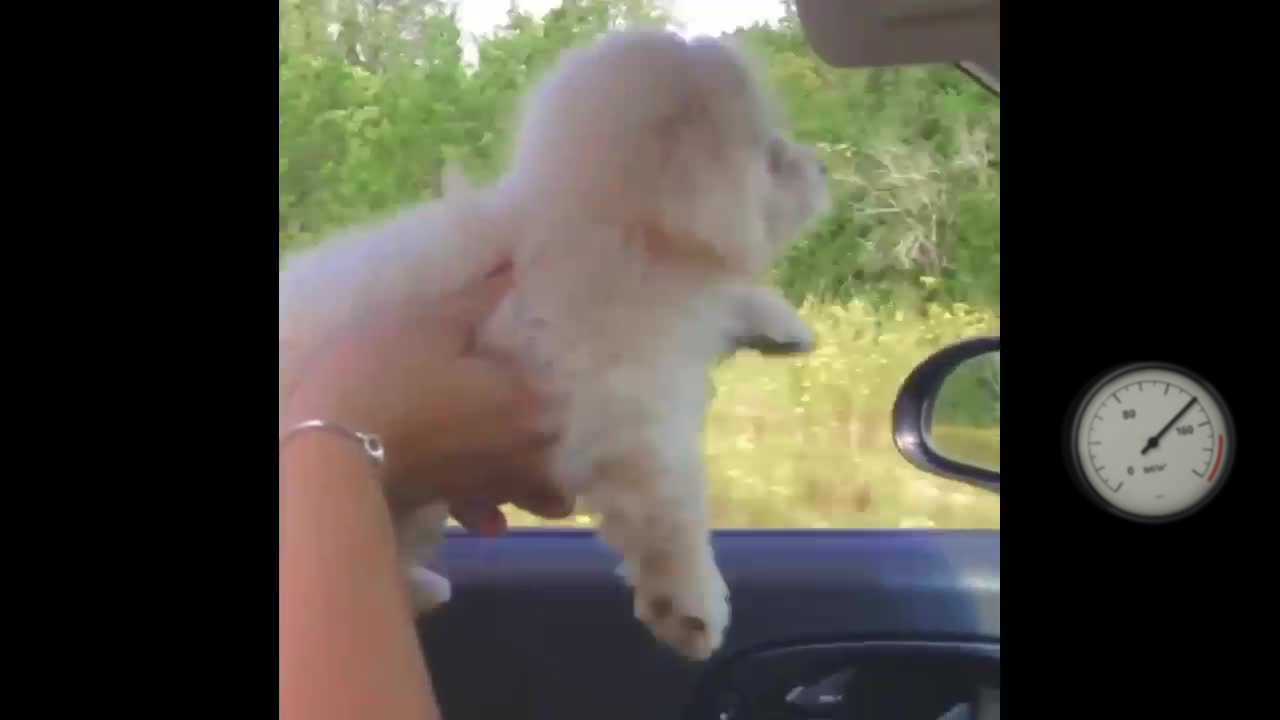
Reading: 140 psi
